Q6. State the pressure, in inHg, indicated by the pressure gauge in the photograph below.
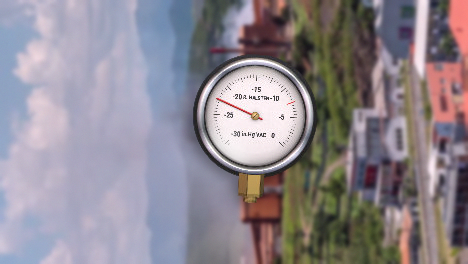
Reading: -22.5 inHg
